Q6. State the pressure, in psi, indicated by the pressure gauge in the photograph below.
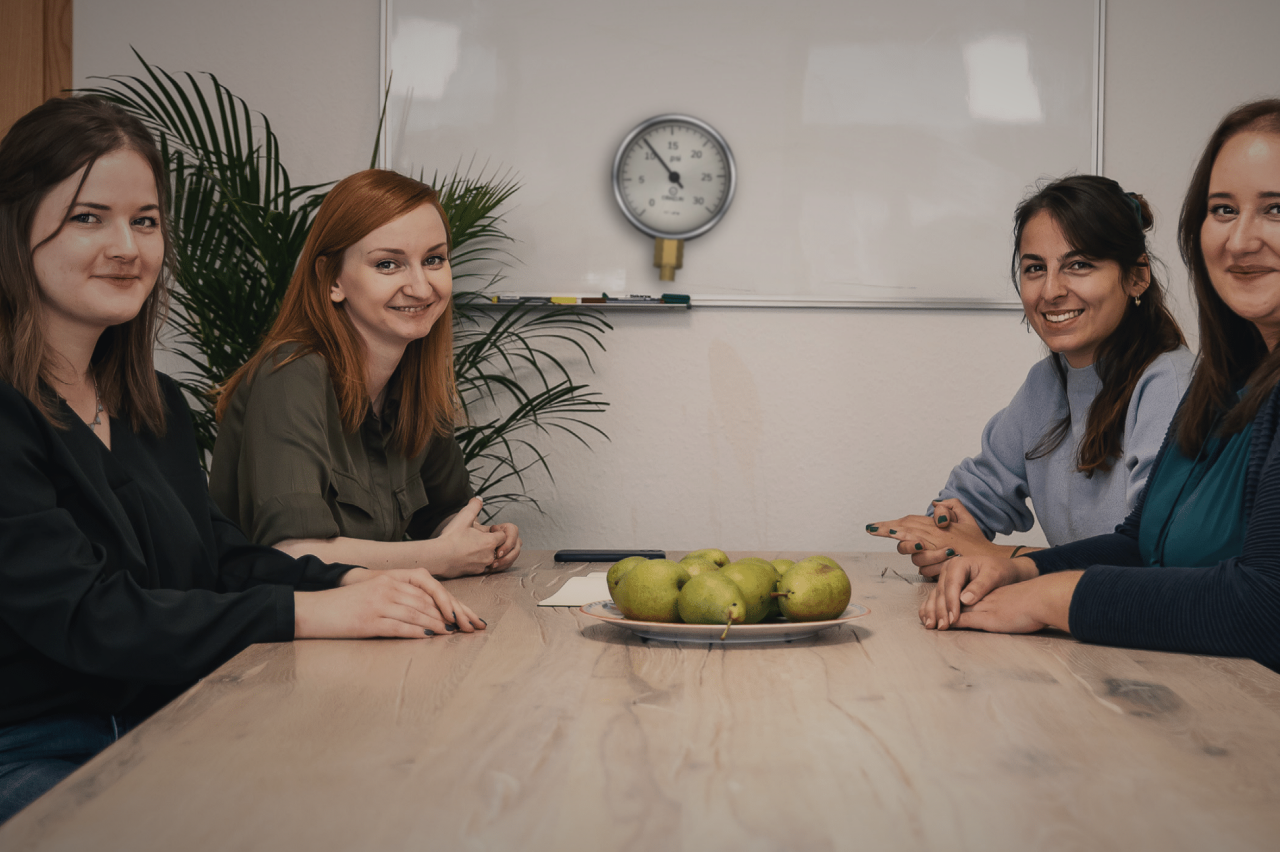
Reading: 11 psi
